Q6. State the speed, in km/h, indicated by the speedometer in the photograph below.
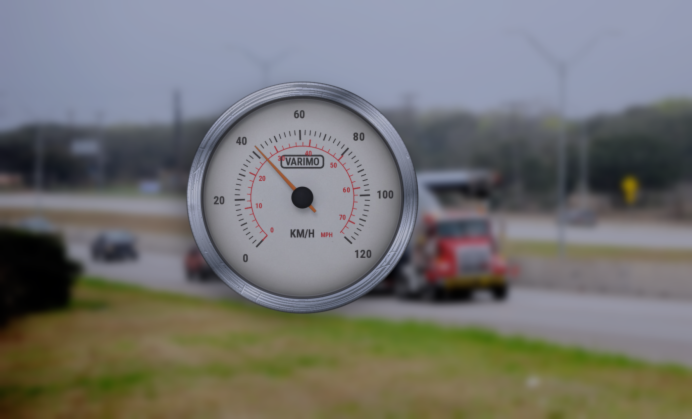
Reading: 42 km/h
